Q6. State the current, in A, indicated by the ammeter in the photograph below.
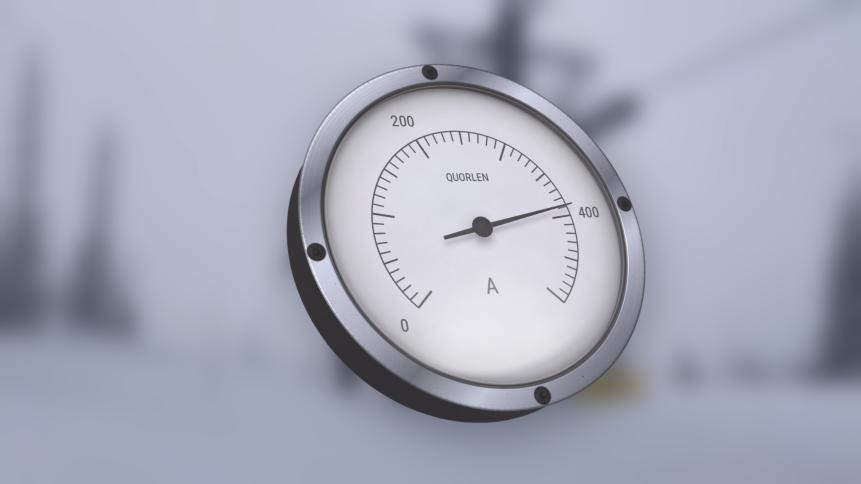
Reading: 390 A
